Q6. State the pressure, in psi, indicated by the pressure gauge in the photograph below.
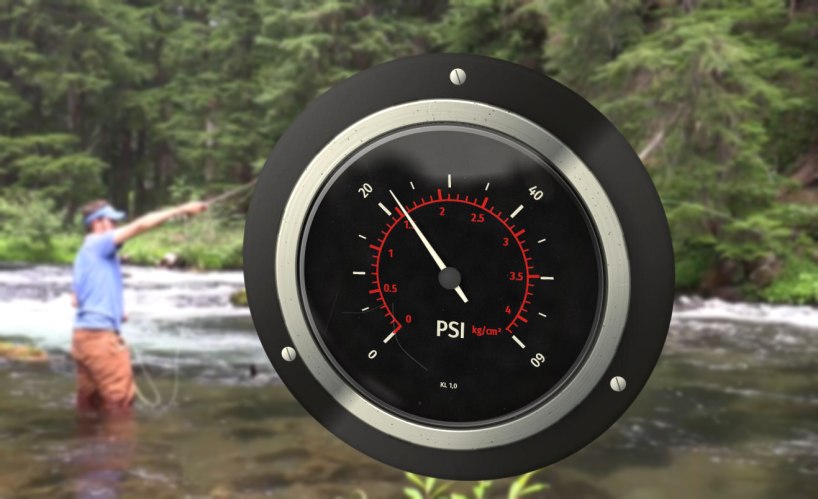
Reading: 22.5 psi
